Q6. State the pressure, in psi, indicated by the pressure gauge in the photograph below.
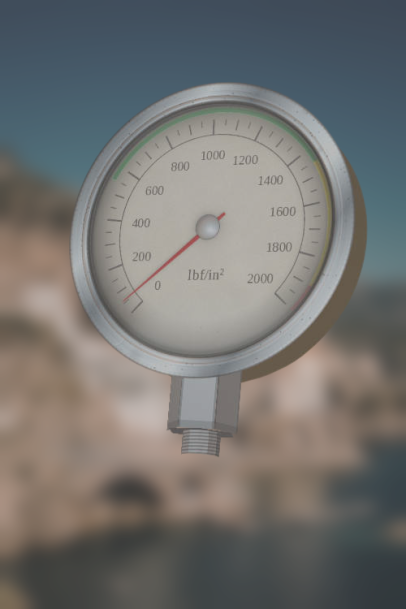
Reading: 50 psi
